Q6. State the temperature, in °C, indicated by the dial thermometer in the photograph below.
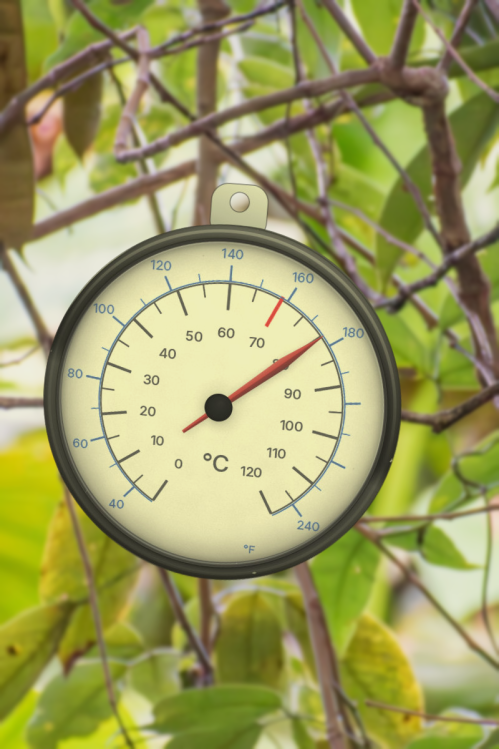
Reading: 80 °C
